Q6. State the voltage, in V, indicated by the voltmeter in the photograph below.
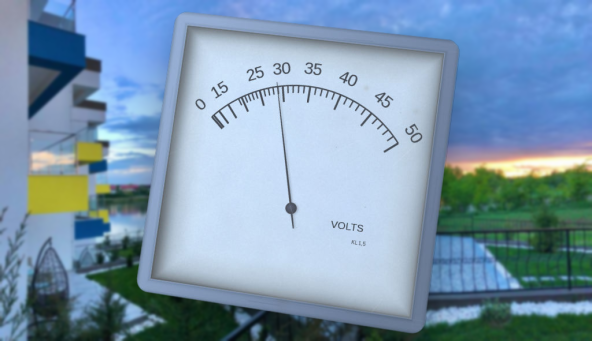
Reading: 29 V
